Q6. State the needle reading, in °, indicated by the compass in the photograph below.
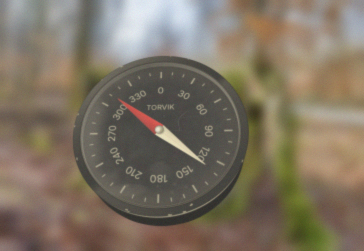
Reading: 310 °
